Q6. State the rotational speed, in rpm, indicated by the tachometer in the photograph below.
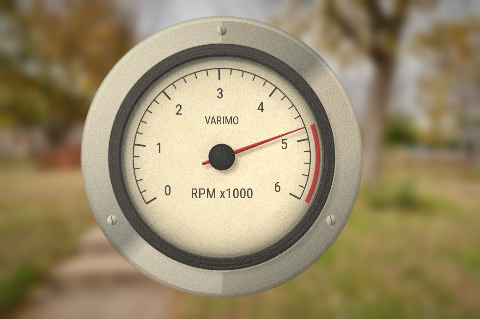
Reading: 4800 rpm
